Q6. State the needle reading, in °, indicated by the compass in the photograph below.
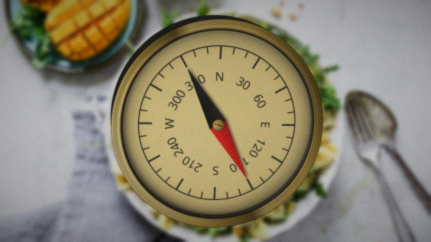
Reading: 150 °
